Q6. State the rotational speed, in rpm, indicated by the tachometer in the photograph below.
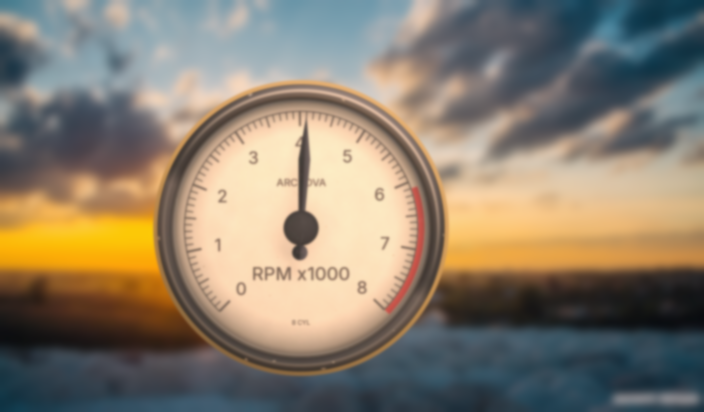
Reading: 4100 rpm
